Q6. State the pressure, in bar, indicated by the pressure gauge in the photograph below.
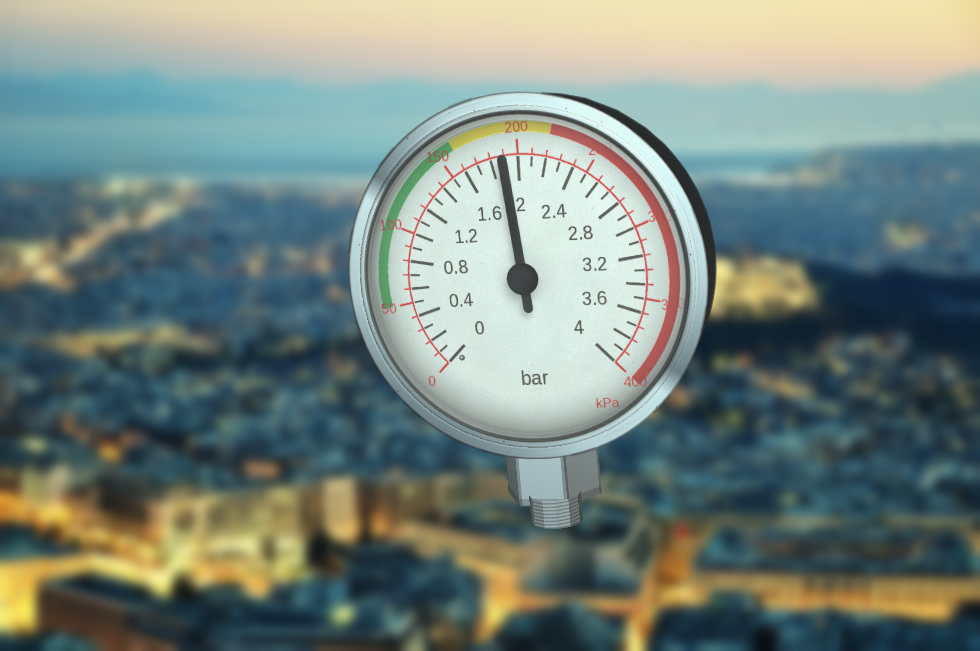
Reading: 1.9 bar
